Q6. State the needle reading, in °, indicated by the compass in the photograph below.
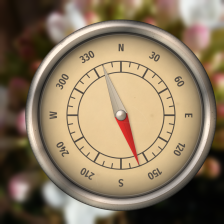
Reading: 160 °
